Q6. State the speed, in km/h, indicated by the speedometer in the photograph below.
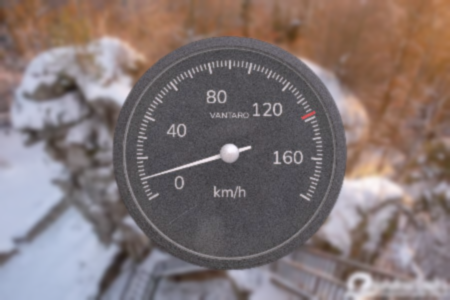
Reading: 10 km/h
